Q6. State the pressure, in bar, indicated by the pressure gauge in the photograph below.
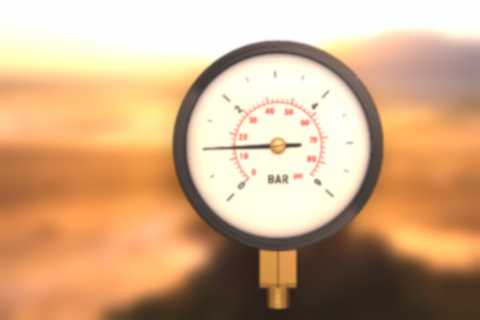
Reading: 1 bar
